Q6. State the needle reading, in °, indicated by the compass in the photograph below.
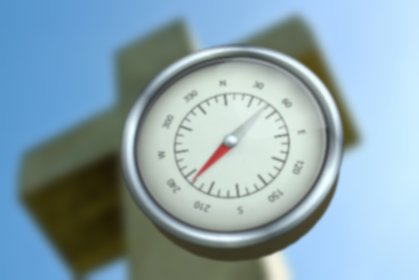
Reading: 230 °
